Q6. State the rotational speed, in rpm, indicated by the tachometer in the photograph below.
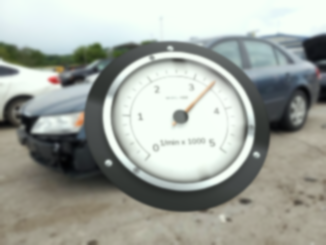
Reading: 3400 rpm
